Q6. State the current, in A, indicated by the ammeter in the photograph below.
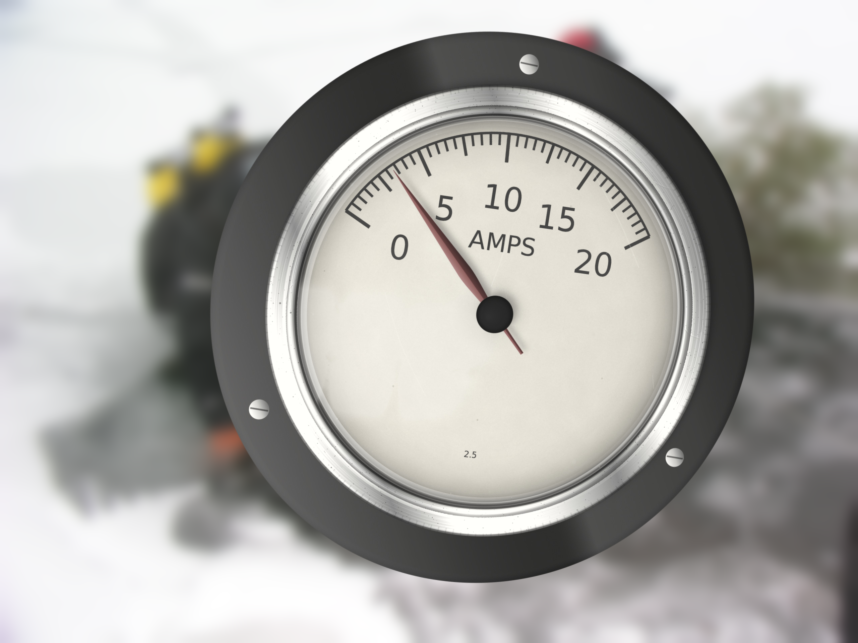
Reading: 3.25 A
